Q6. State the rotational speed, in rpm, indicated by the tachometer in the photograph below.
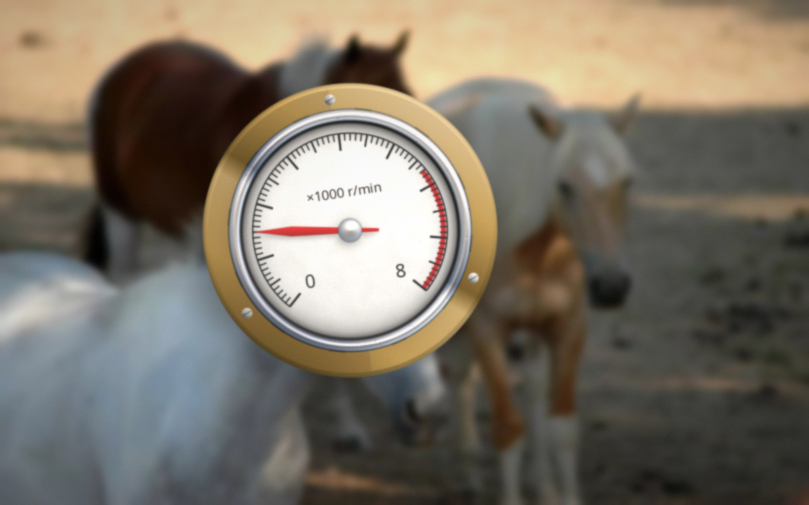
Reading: 1500 rpm
